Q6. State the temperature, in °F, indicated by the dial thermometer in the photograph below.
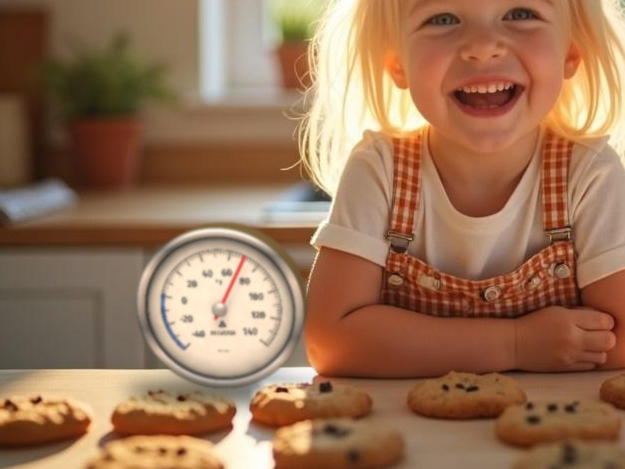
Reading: 70 °F
